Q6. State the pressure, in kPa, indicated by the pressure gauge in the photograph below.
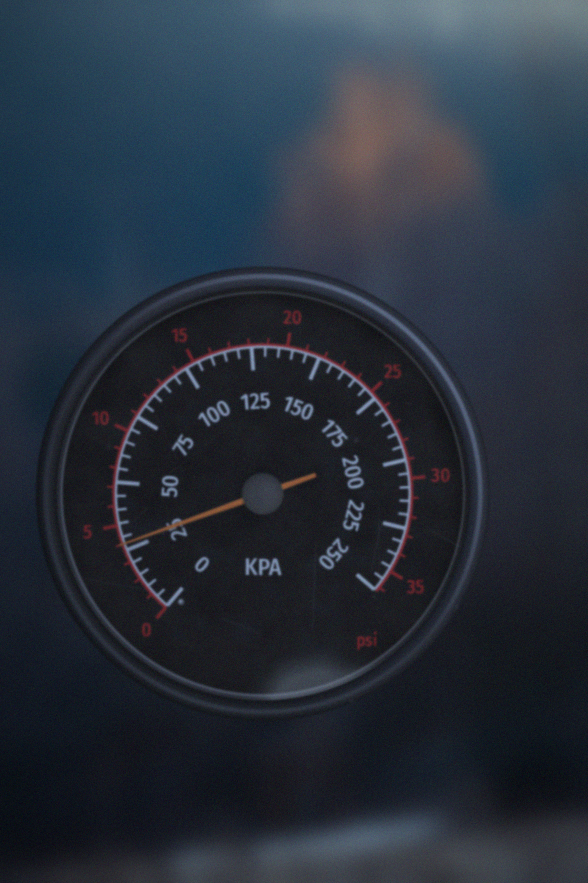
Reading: 27.5 kPa
